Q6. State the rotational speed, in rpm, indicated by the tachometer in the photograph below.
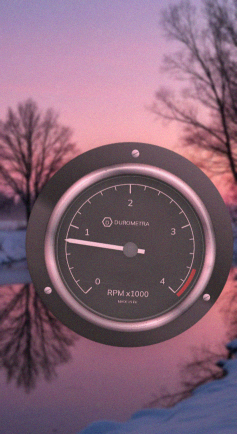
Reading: 800 rpm
